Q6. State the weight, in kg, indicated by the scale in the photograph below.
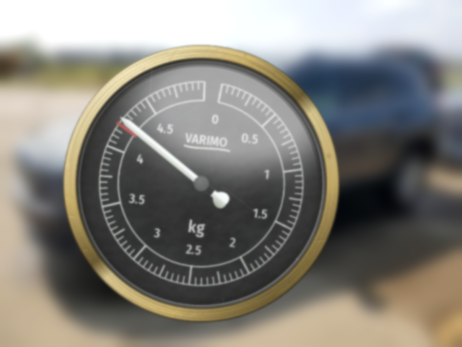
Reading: 4.25 kg
